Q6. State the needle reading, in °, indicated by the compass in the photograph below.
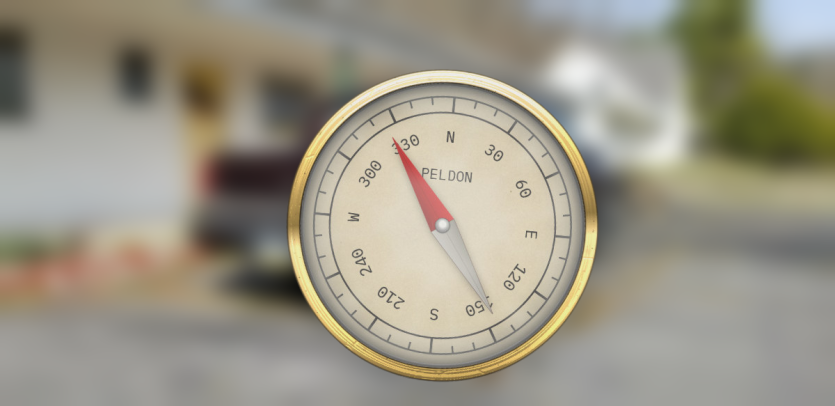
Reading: 325 °
